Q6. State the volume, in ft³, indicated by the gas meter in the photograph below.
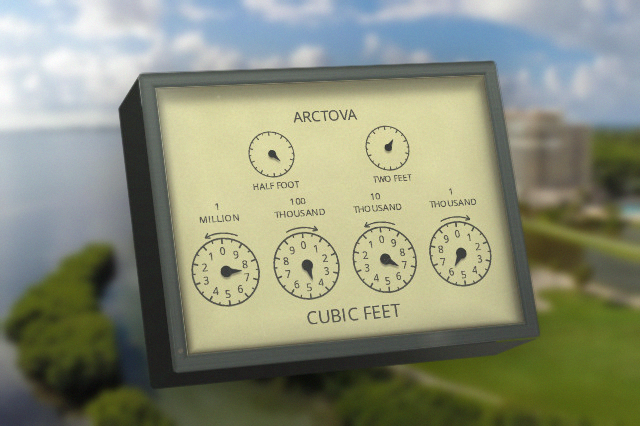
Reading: 746600 ft³
